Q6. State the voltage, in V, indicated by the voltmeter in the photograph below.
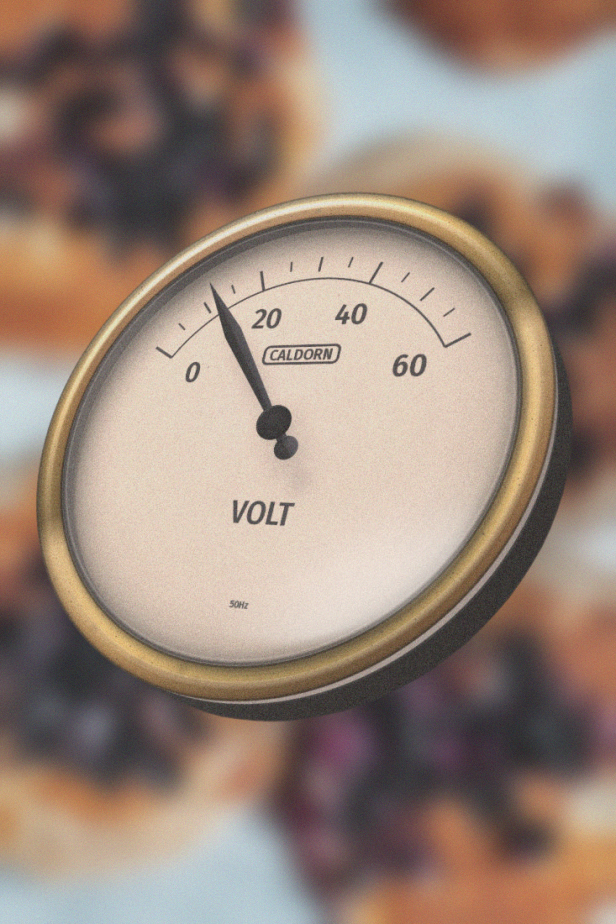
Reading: 12.5 V
